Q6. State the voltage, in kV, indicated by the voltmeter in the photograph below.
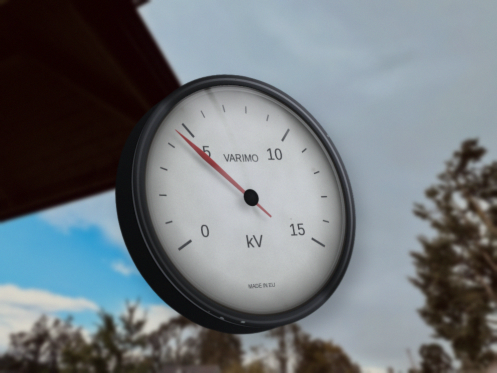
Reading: 4.5 kV
